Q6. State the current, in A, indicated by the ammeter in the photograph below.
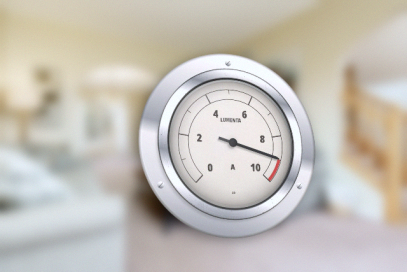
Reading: 9 A
